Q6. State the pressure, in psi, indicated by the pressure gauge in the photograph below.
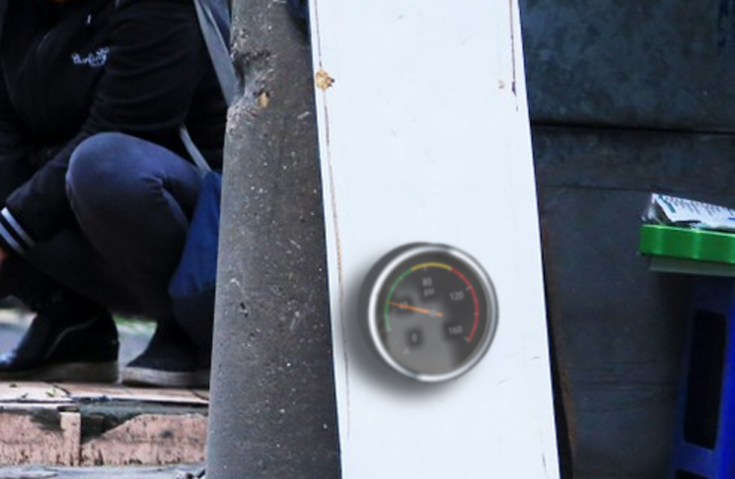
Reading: 40 psi
